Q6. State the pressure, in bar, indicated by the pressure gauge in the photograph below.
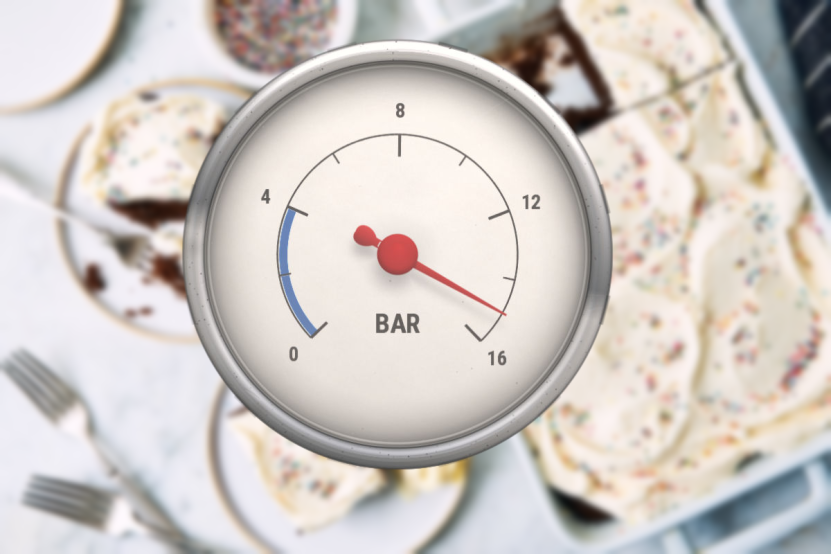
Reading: 15 bar
